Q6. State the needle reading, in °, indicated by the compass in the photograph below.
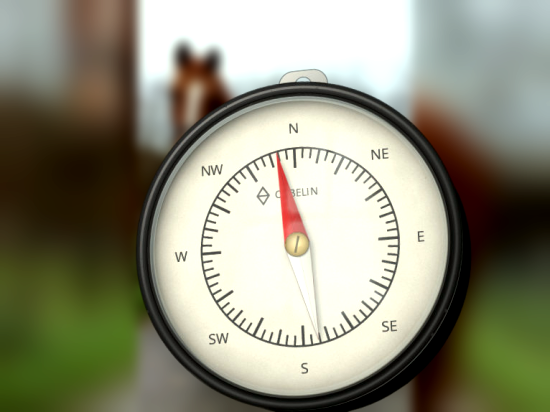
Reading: 350 °
